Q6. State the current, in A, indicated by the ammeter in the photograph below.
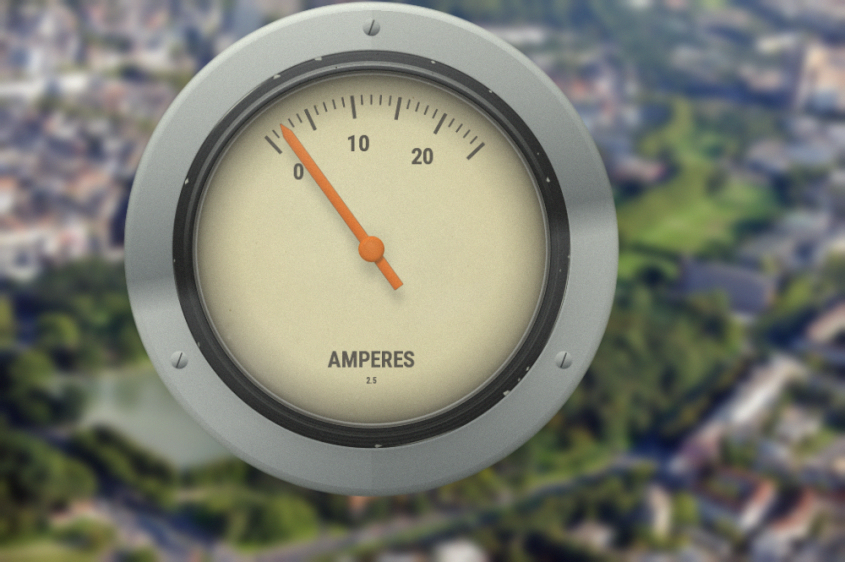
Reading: 2 A
